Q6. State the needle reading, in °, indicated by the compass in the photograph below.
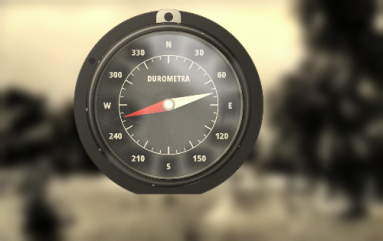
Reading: 255 °
